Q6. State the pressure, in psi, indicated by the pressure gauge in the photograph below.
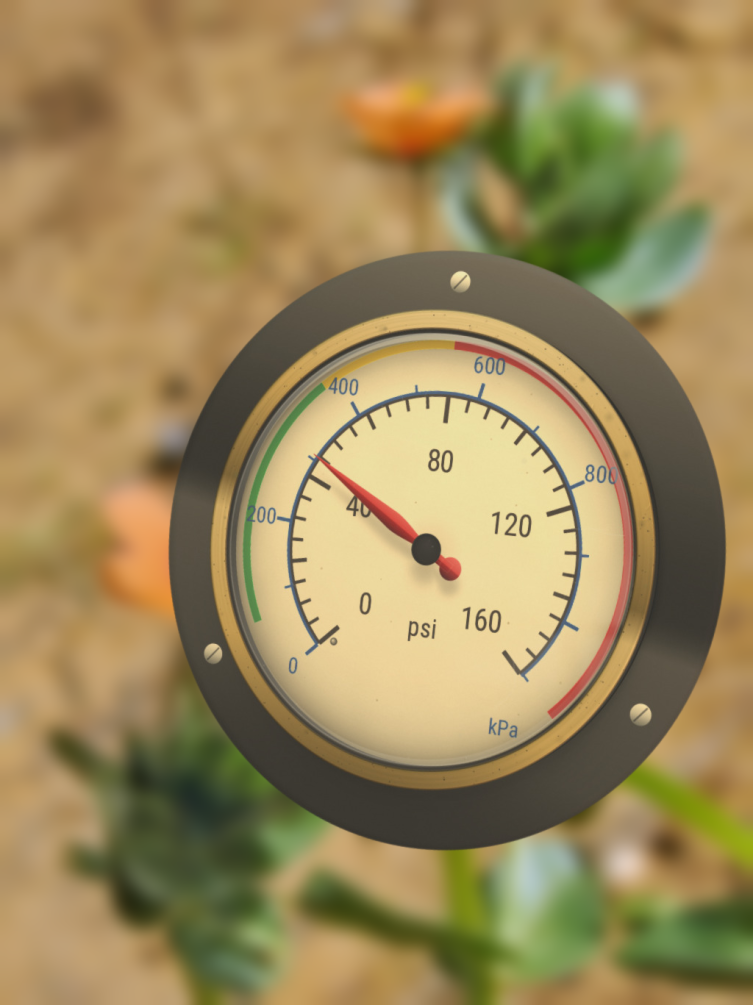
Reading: 45 psi
